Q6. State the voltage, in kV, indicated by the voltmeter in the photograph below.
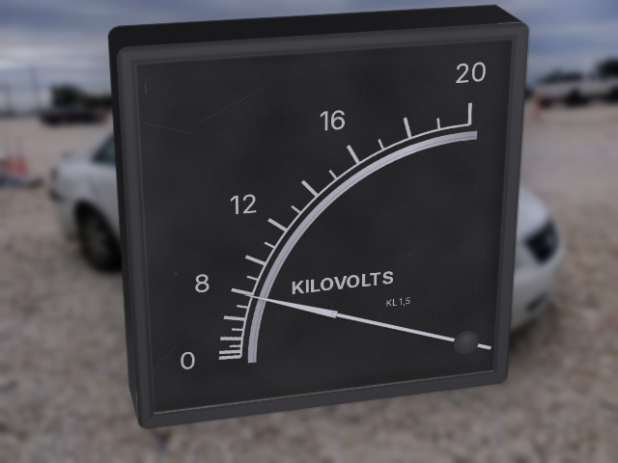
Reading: 8 kV
